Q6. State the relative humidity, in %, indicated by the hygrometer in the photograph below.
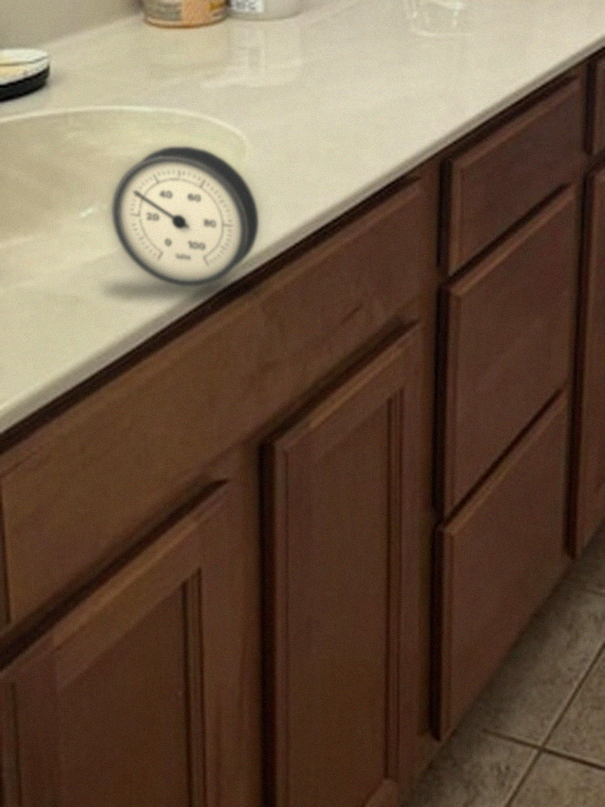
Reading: 30 %
